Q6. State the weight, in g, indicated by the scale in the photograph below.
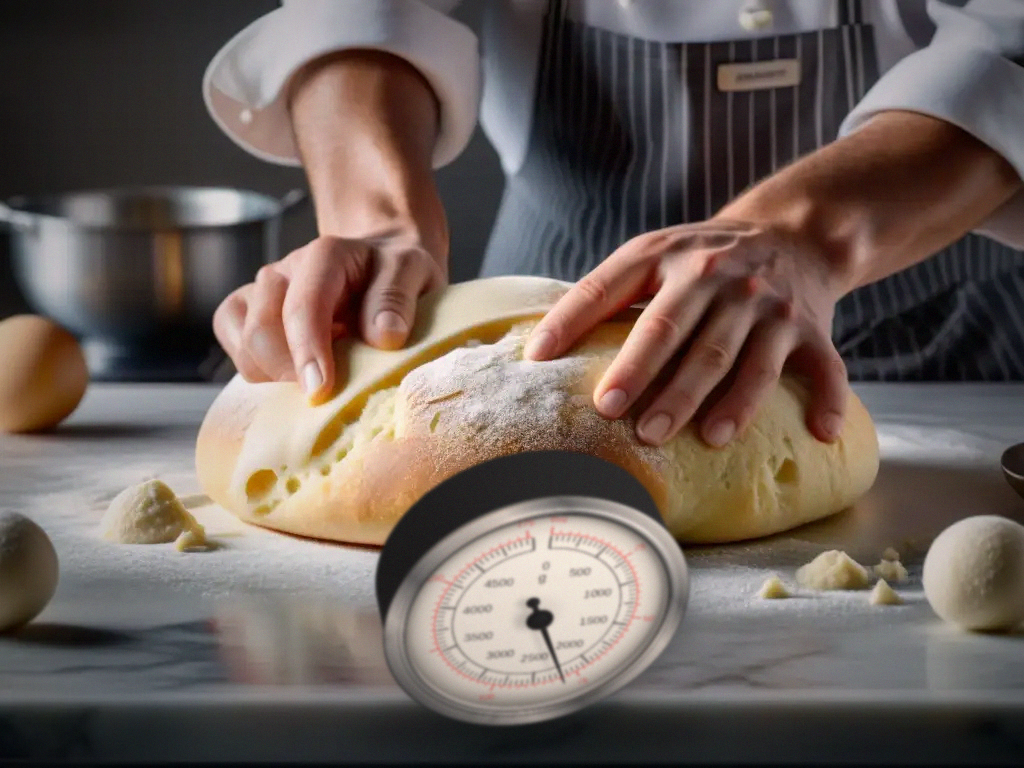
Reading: 2250 g
